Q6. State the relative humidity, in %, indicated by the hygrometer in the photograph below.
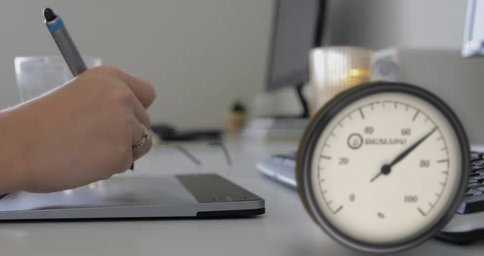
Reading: 68 %
